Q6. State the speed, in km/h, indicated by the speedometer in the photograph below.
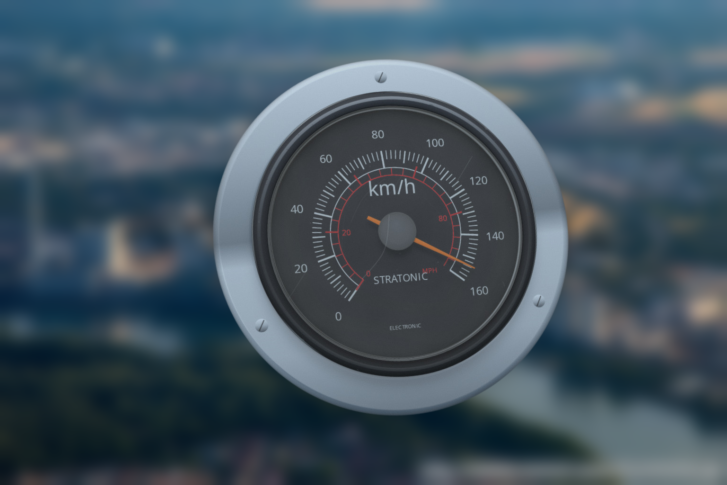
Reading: 154 km/h
